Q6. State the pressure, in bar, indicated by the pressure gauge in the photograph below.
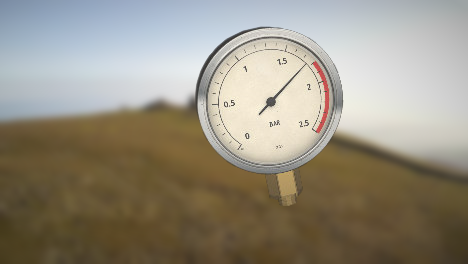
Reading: 1.75 bar
